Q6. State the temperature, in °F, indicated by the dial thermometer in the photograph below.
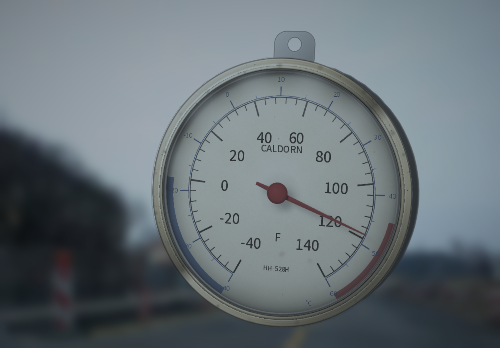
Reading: 118 °F
